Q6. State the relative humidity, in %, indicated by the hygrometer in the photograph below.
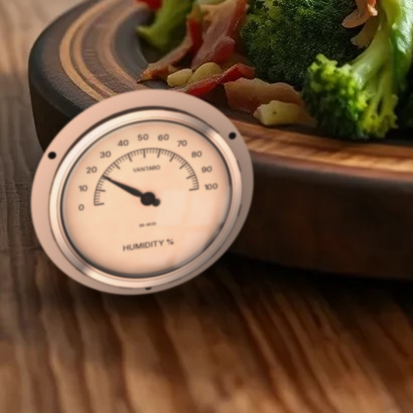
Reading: 20 %
